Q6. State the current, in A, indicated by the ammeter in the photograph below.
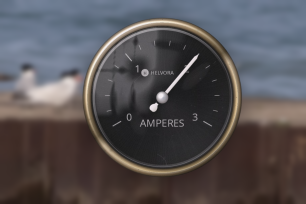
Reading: 2 A
